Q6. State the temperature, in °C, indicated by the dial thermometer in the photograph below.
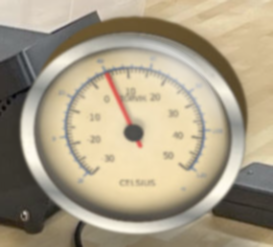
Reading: 5 °C
